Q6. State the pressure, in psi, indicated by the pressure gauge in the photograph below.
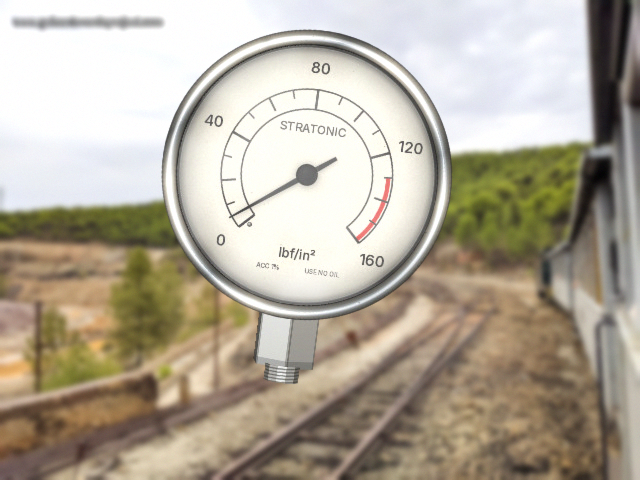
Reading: 5 psi
